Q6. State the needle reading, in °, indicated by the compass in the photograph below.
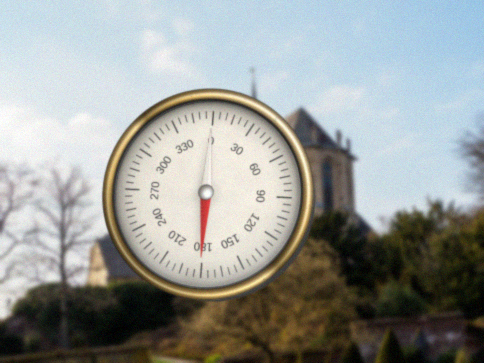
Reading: 180 °
